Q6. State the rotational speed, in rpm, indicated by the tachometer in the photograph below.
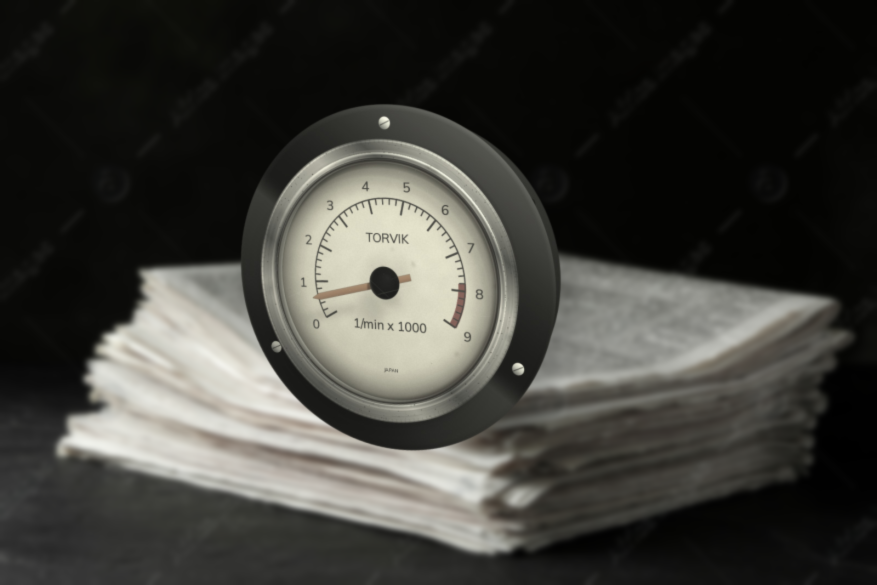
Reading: 600 rpm
